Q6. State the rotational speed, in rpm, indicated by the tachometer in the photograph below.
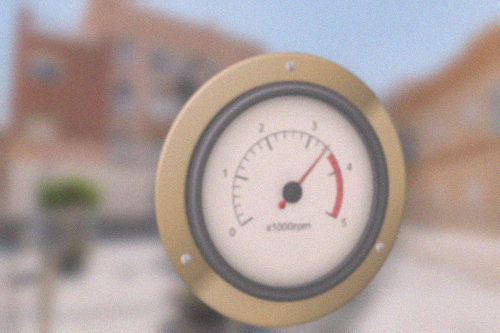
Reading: 3400 rpm
